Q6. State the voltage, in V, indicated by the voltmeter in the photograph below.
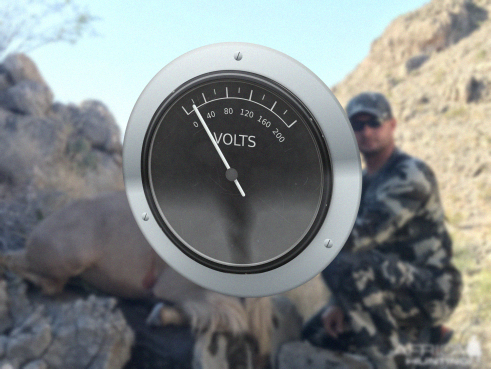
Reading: 20 V
